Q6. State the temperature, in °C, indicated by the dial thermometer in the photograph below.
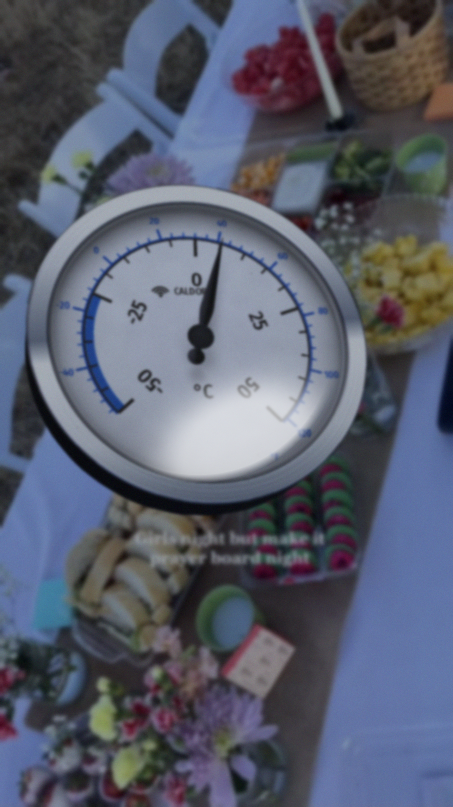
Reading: 5 °C
